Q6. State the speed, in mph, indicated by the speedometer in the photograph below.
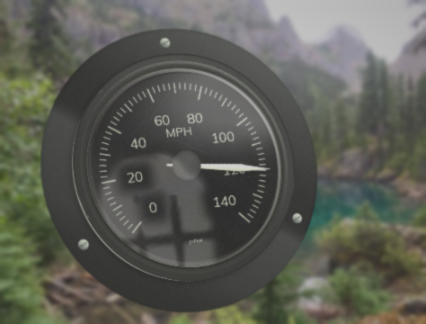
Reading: 120 mph
